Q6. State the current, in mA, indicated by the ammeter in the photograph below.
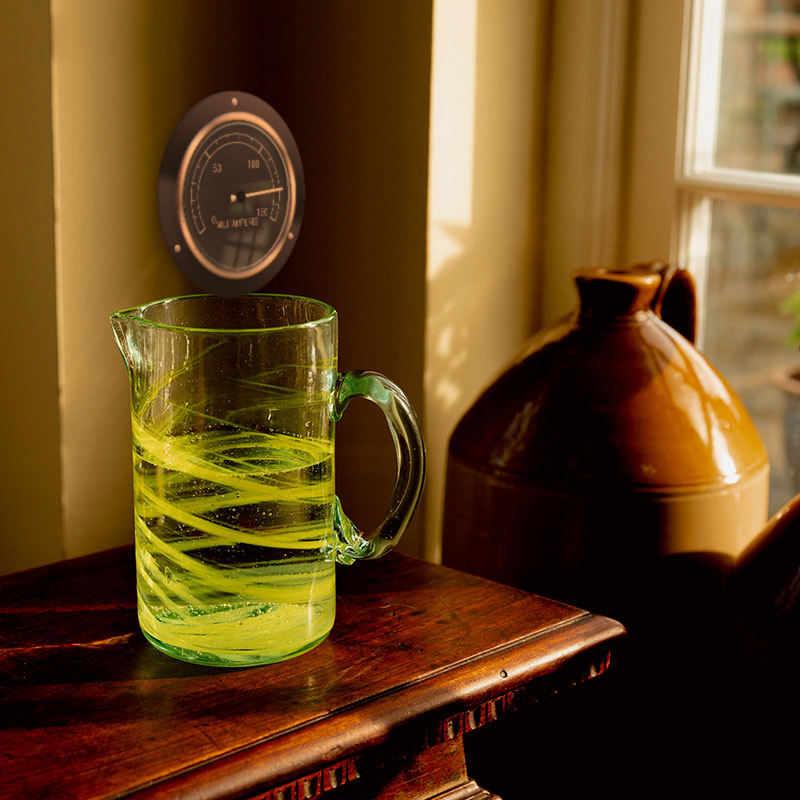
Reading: 130 mA
